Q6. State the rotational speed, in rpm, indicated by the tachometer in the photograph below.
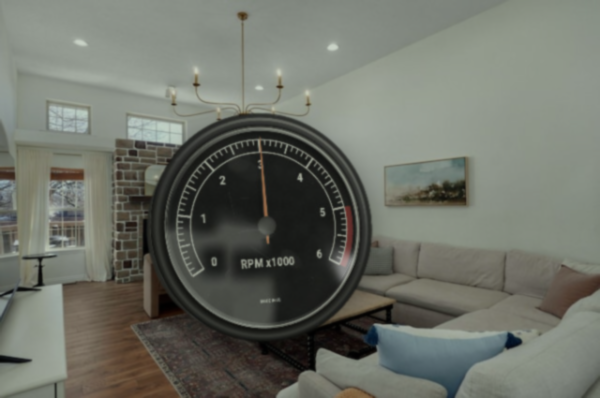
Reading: 3000 rpm
